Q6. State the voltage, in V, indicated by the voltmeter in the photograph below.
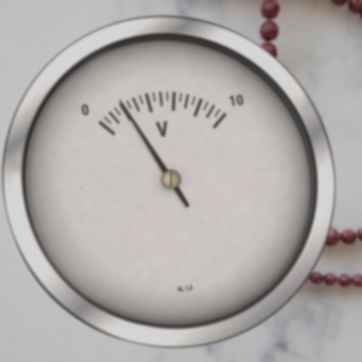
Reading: 2 V
